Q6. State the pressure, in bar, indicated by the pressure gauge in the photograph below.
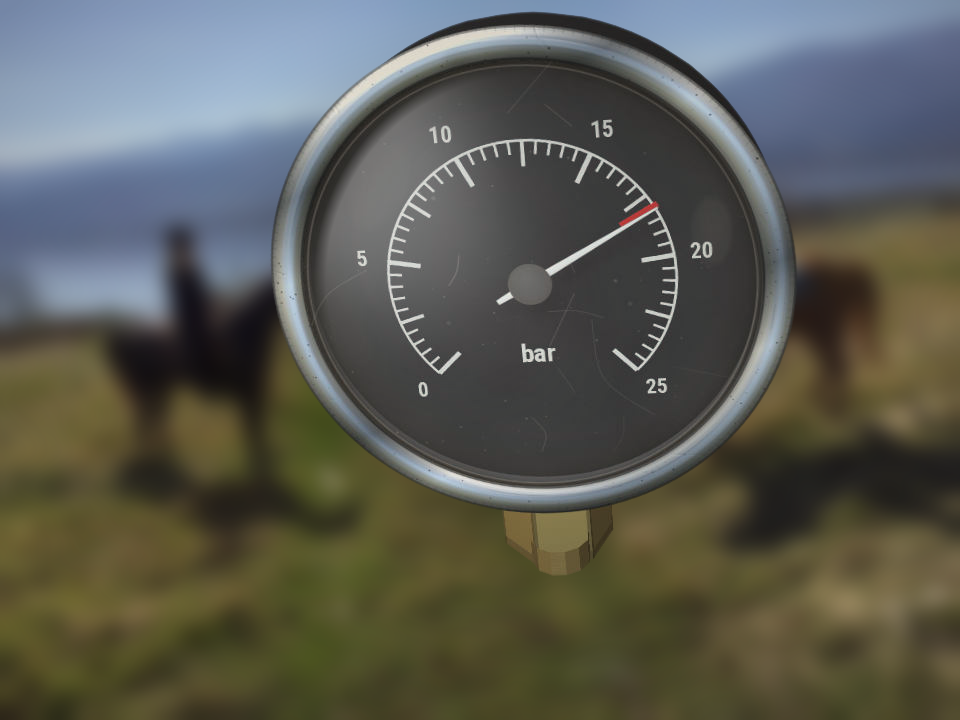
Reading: 18 bar
